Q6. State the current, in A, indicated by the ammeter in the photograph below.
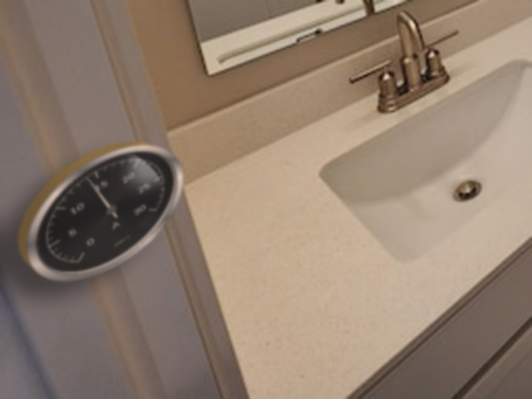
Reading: 14 A
